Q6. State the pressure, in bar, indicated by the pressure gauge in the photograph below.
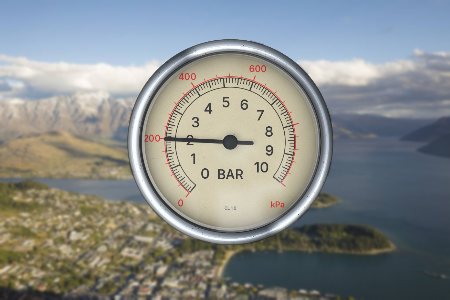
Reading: 2 bar
